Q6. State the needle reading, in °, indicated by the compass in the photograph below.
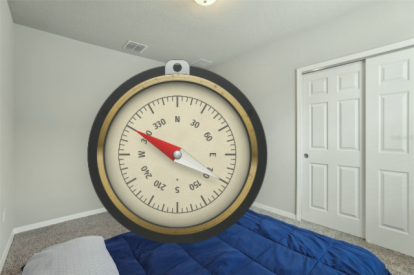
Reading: 300 °
